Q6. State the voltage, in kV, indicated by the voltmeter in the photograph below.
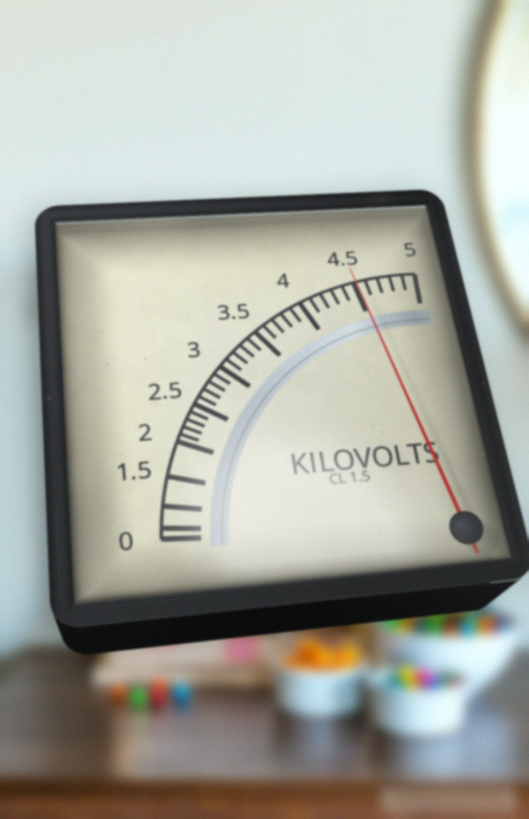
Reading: 4.5 kV
